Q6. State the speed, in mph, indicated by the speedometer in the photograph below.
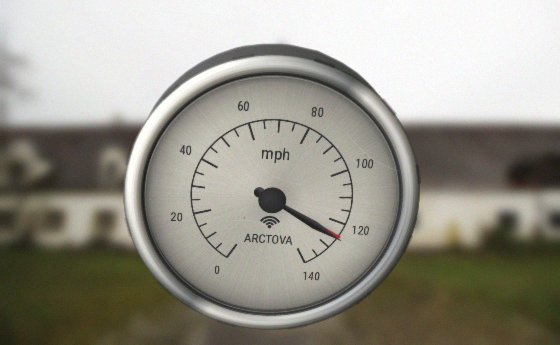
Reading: 125 mph
